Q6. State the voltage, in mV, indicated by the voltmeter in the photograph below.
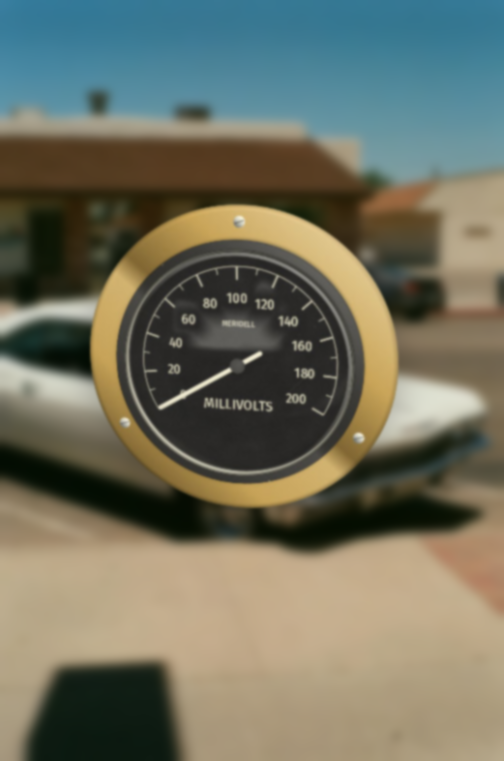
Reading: 0 mV
